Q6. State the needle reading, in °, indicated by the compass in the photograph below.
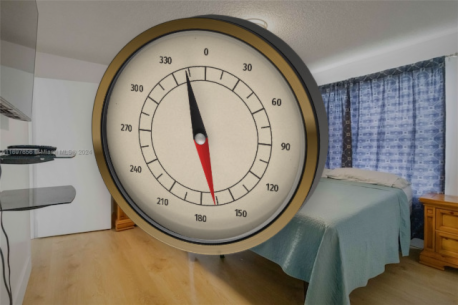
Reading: 165 °
